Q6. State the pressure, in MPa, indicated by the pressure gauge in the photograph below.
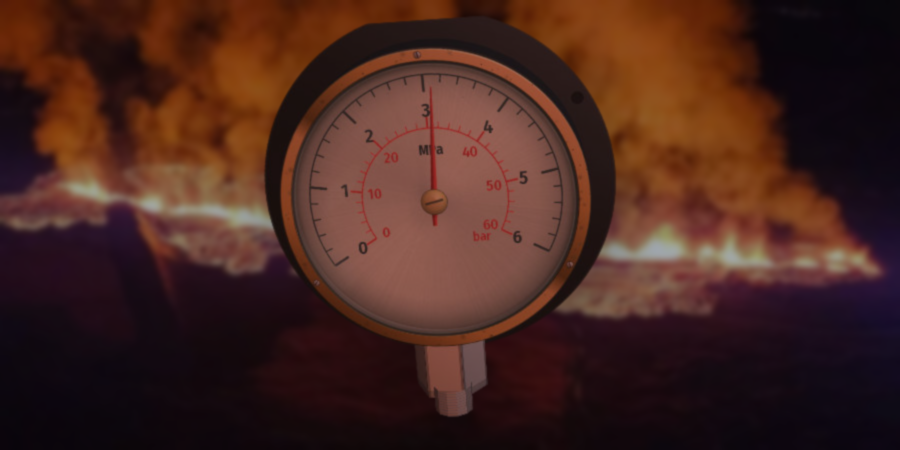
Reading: 3.1 MPa
